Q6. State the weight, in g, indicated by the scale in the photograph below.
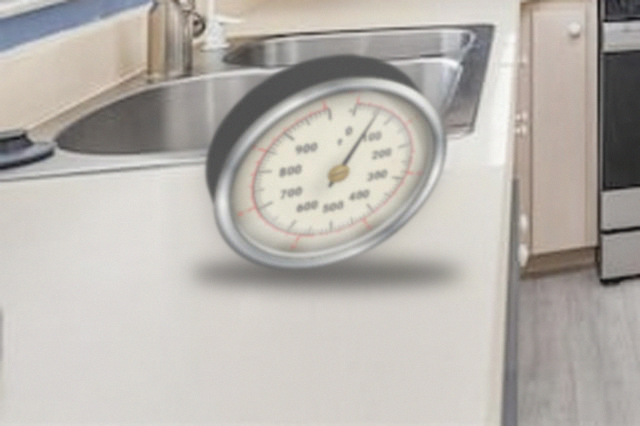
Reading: 50 g
